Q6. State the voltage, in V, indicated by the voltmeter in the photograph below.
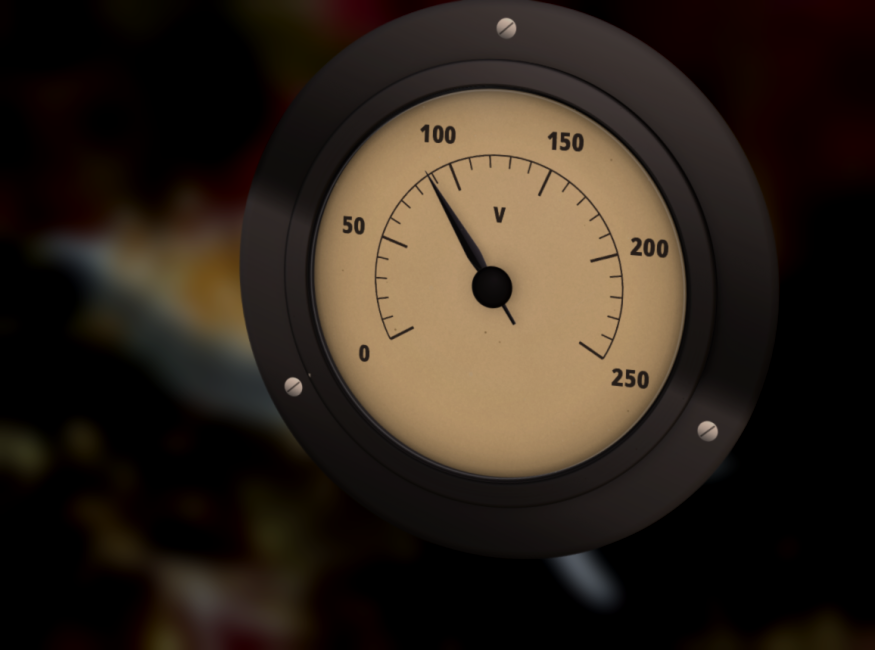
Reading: 90 V
